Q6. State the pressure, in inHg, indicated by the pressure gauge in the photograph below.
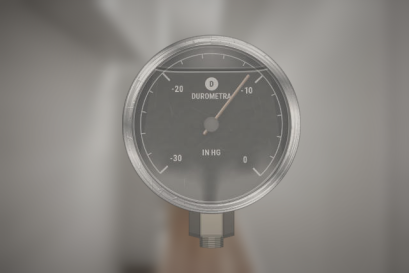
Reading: -11 inHg
